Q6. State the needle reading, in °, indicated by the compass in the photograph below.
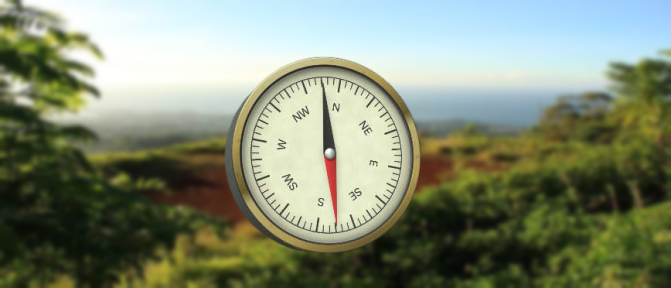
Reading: 165 °
